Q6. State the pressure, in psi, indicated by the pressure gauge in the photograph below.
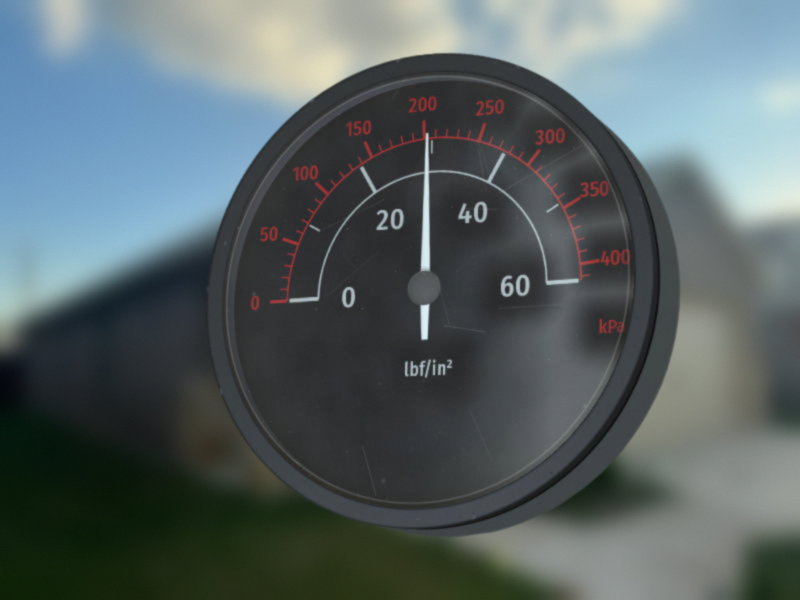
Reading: 30 psi
